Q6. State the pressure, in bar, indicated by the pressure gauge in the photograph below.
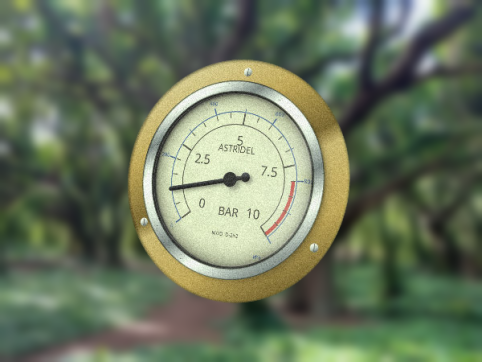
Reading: 1 bar
